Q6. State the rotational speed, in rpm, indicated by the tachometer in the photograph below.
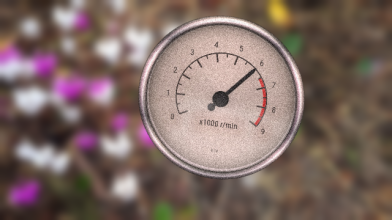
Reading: 6000 rpm
